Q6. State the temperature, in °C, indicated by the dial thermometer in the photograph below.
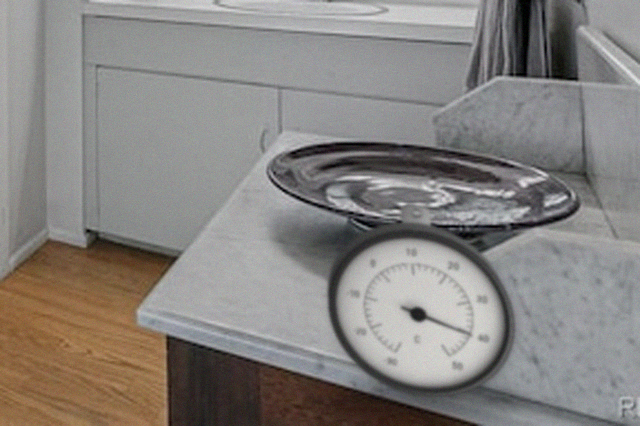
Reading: 40 °C
